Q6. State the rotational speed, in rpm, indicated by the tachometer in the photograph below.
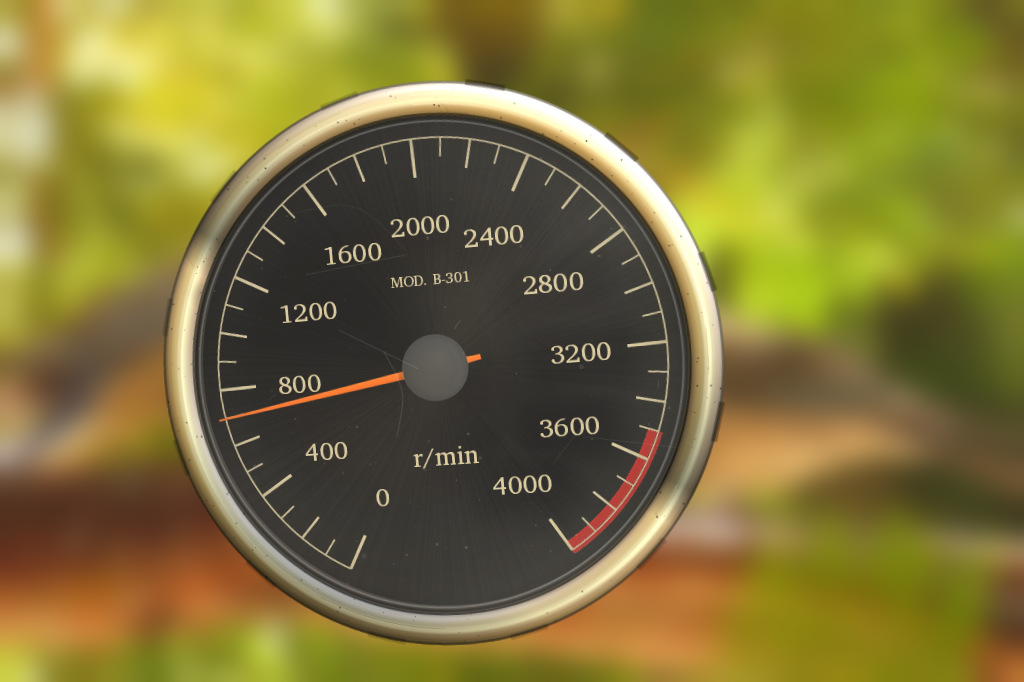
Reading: 700 rpm
